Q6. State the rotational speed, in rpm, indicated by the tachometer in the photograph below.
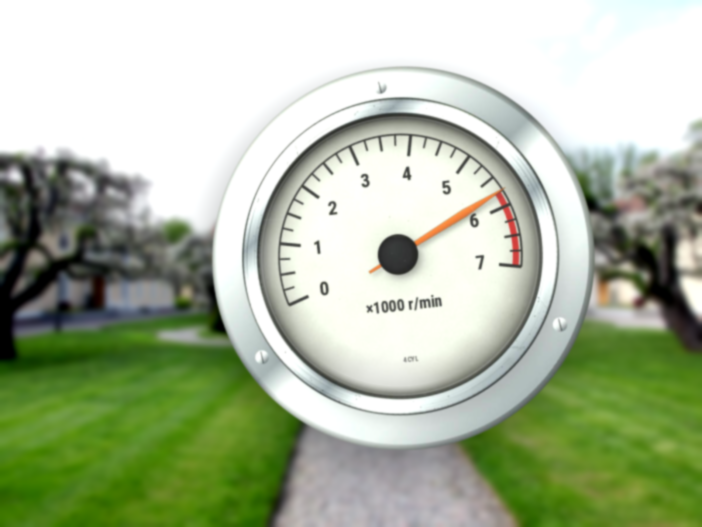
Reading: 5750 rpm
